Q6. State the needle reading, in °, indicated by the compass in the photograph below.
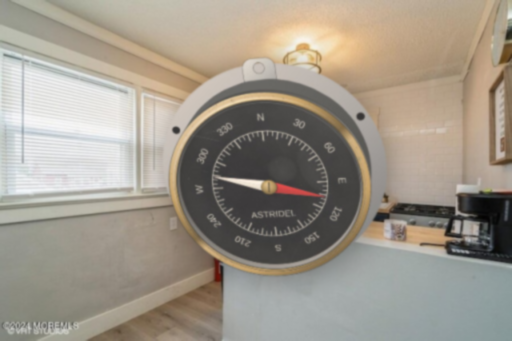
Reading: 105 °
